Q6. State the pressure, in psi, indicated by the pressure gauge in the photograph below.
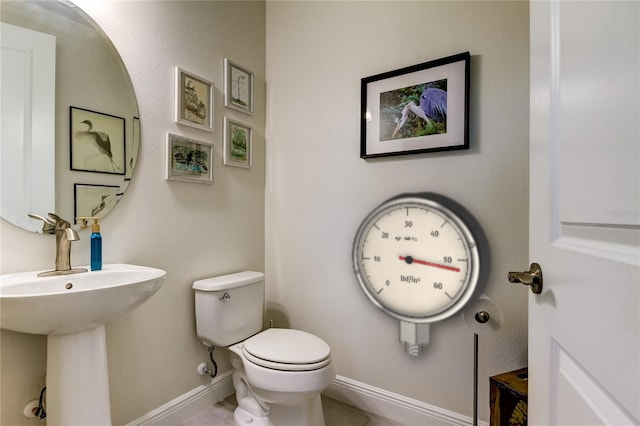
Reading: 52.5 psi
